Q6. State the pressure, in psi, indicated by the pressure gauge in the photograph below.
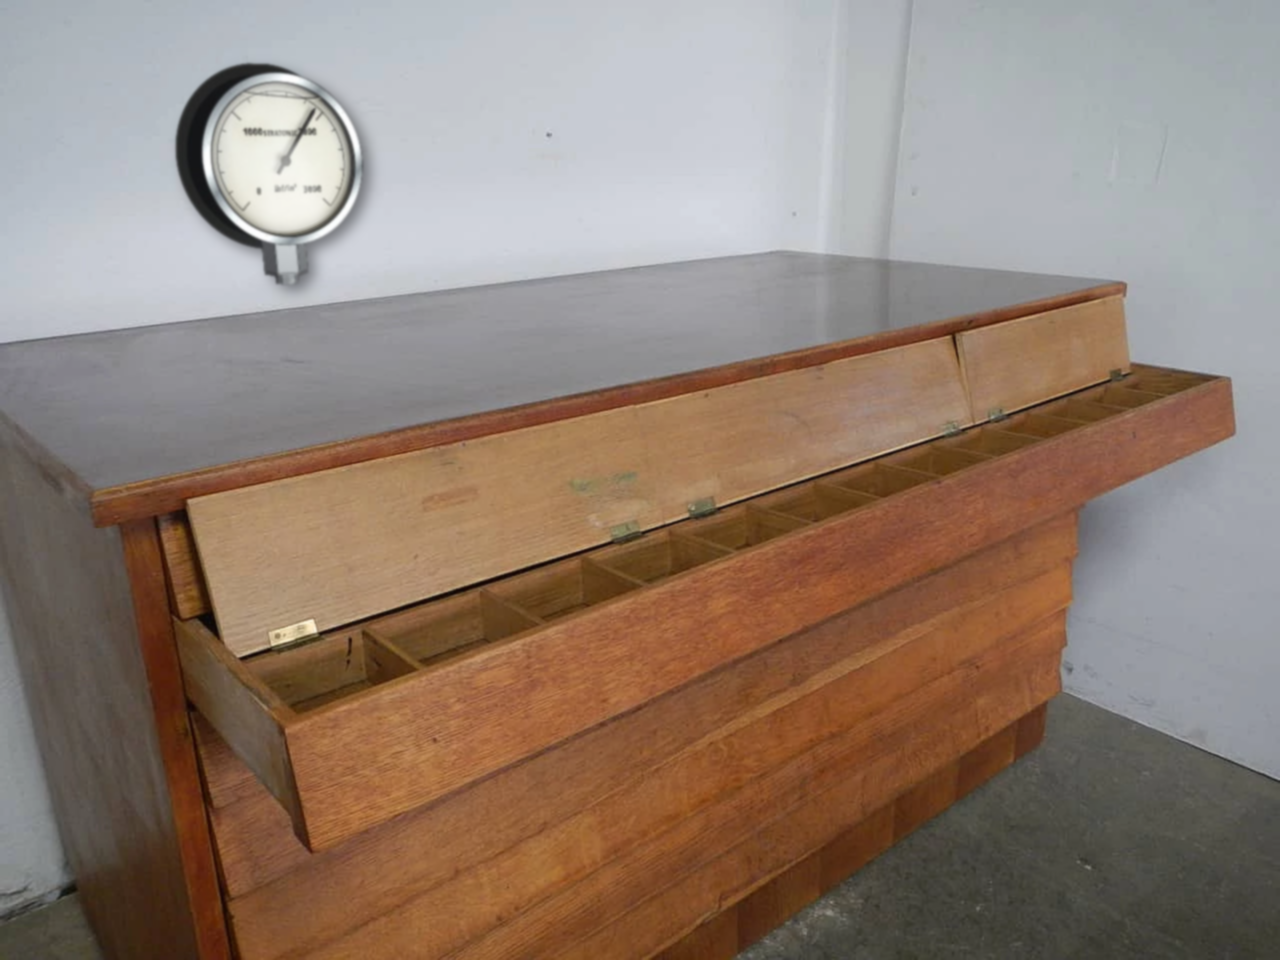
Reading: 1900 psi
